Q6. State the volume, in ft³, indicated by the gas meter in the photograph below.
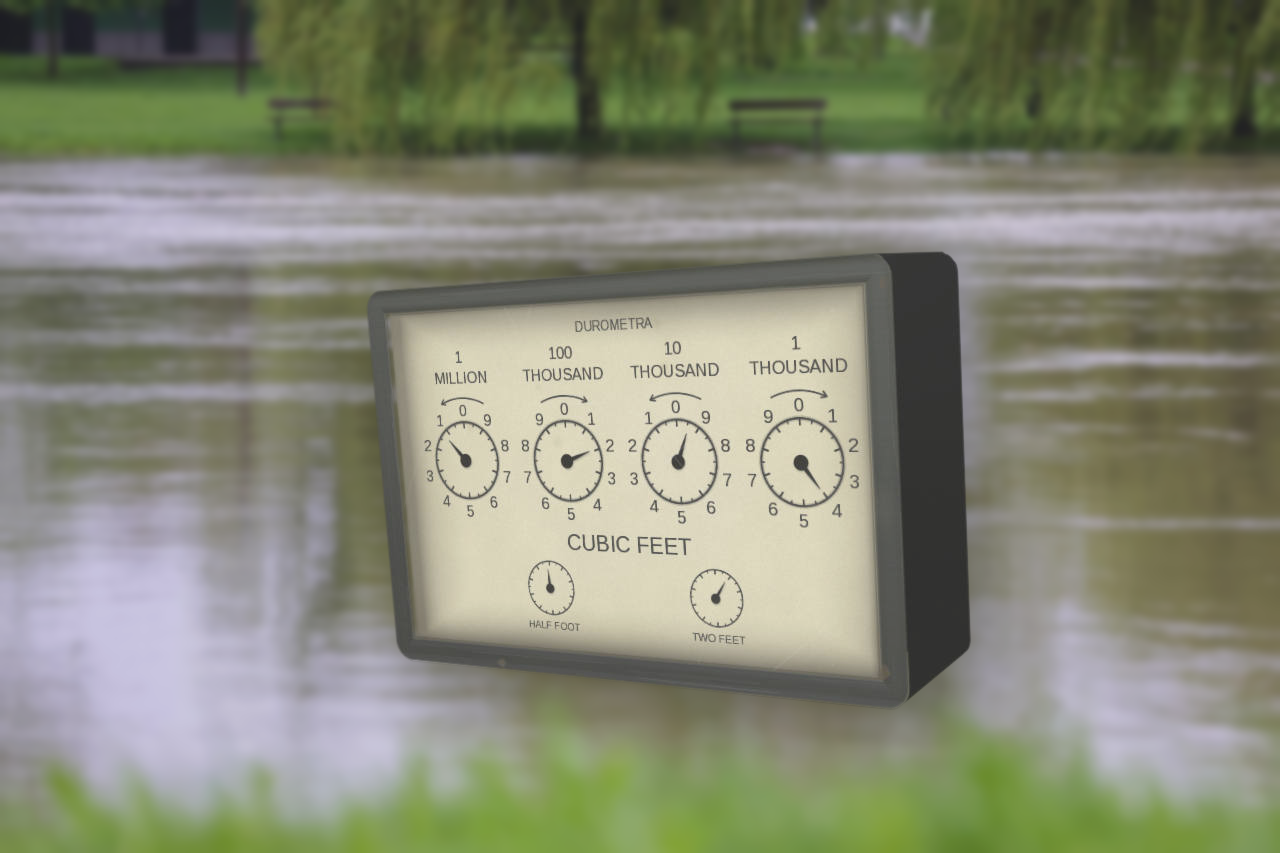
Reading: 119400 ft³
